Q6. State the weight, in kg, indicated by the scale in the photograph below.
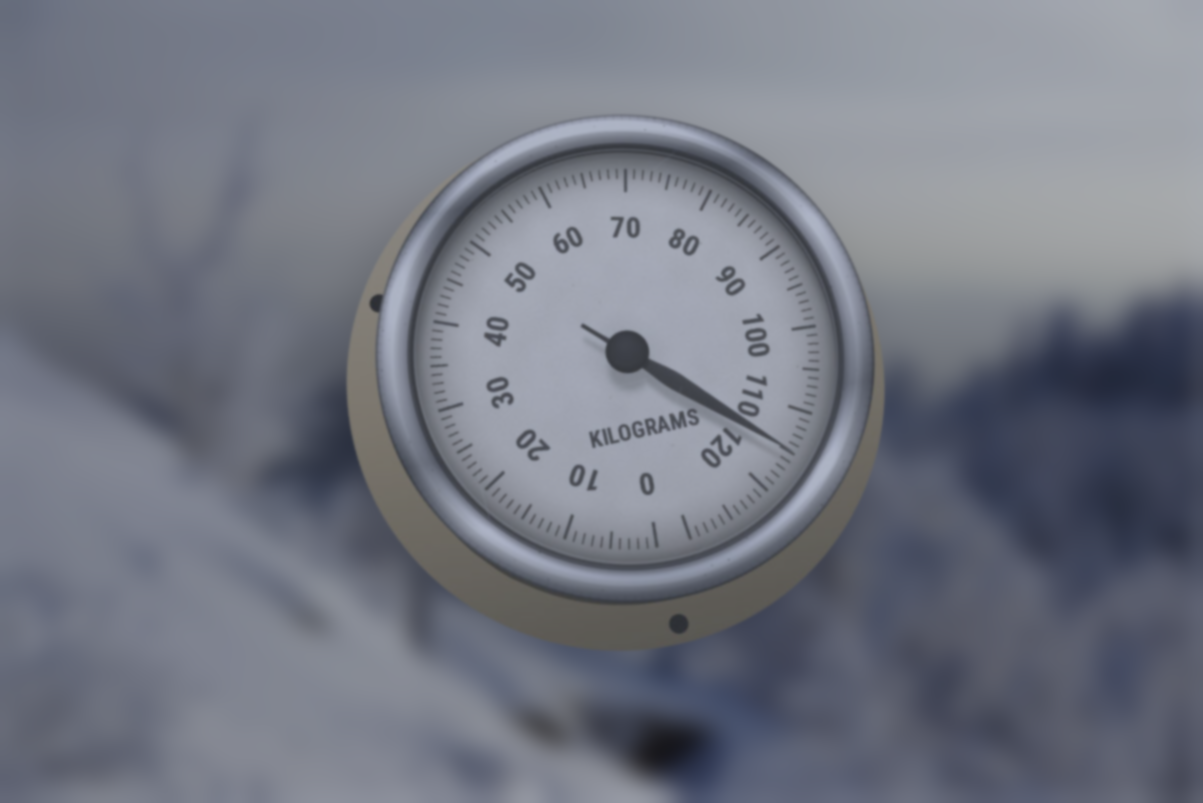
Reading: 115 kg
